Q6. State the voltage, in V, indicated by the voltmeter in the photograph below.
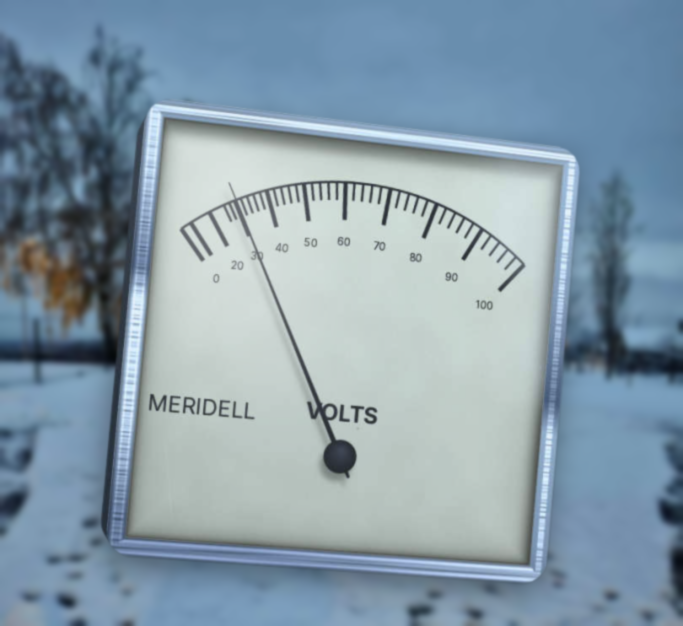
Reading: 30 V
